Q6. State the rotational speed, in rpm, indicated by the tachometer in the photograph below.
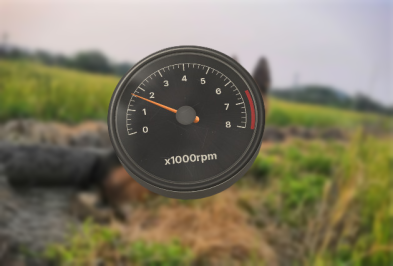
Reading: 1600 rpm
